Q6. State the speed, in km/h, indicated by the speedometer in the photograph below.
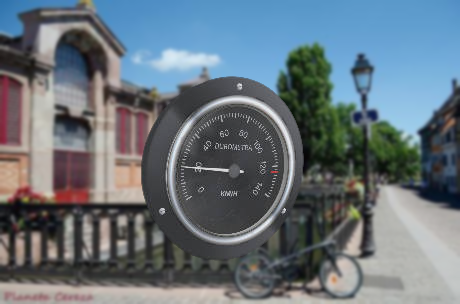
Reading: 20 km/h
